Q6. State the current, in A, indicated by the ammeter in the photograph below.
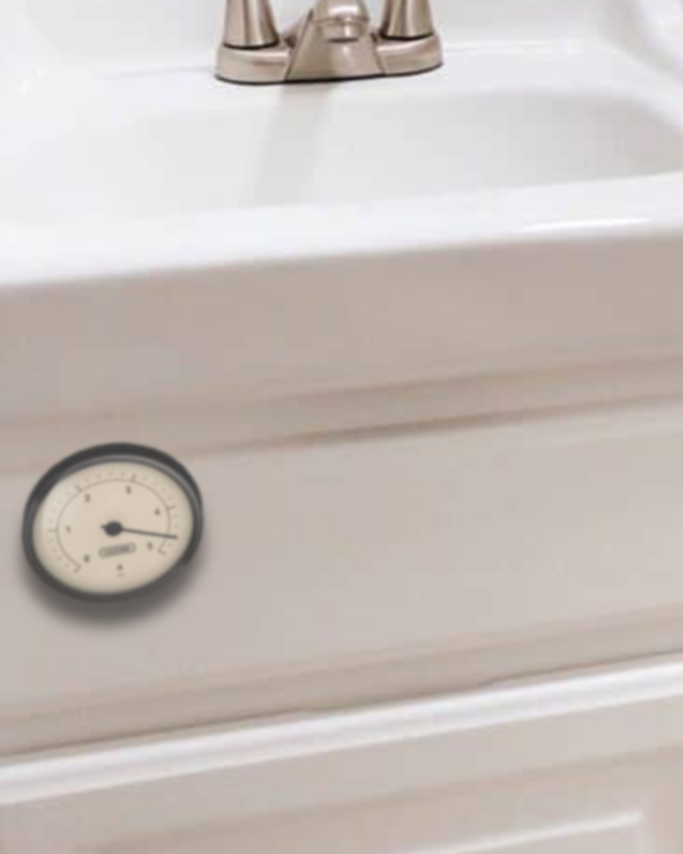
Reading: 4.6 A
